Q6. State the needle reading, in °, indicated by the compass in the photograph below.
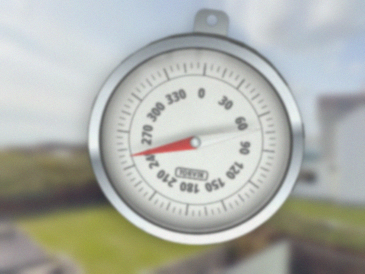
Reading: 250 °
